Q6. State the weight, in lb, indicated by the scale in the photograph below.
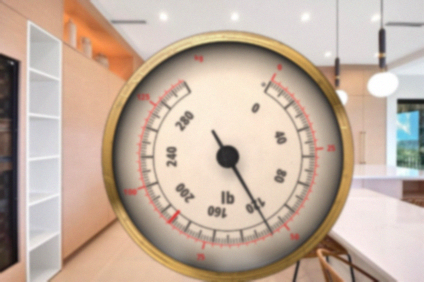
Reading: 120 lb
